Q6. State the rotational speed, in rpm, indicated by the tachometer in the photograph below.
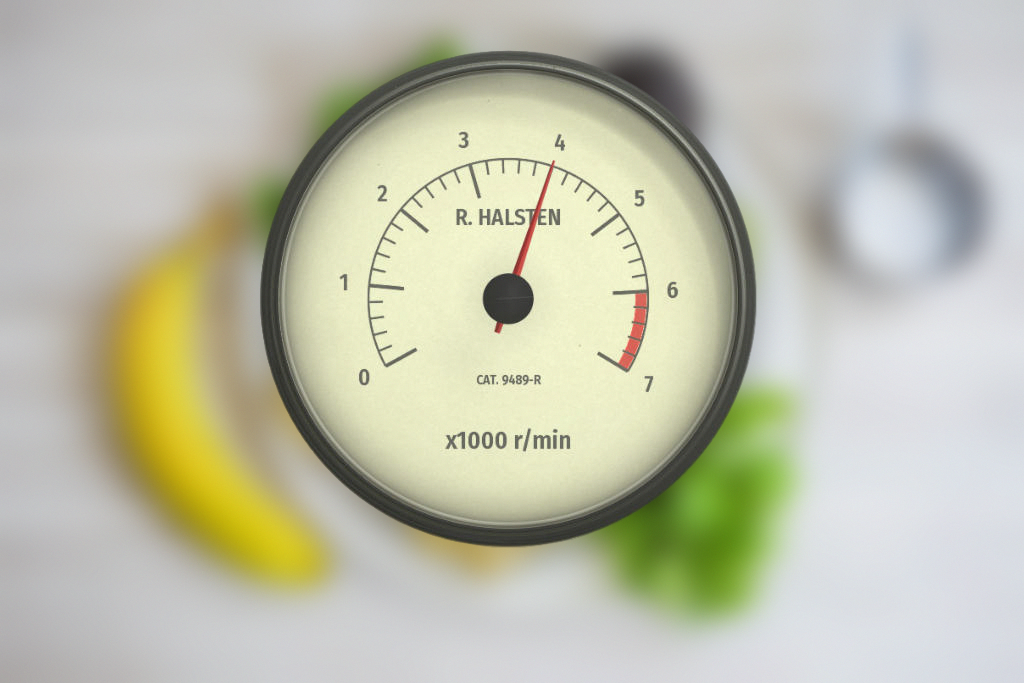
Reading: 4000 rpm
